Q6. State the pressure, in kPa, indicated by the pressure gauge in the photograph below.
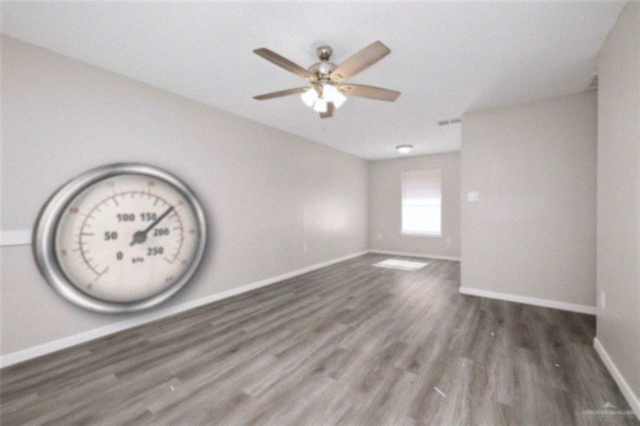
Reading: 170 kPa
